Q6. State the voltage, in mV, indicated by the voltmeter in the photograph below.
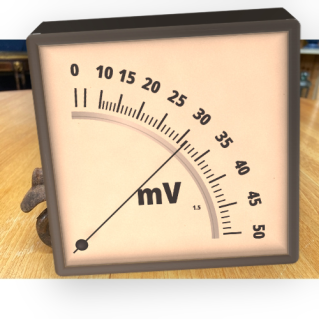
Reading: 31 mV
